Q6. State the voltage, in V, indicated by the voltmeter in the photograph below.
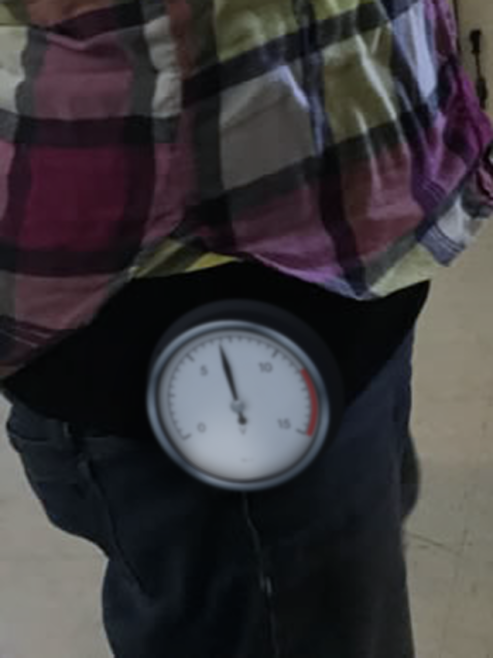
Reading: 7 V
